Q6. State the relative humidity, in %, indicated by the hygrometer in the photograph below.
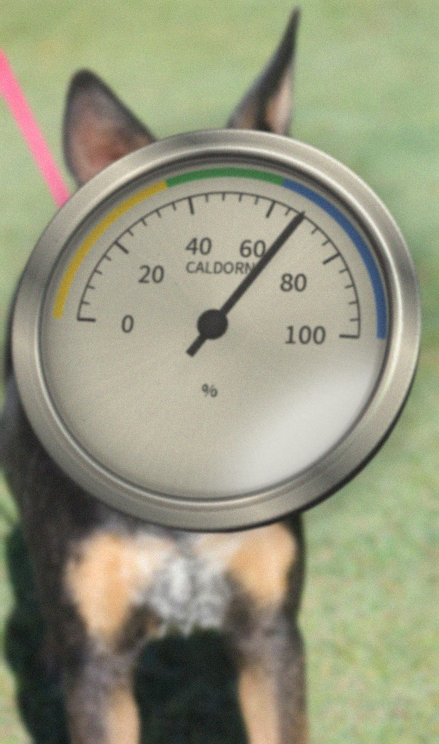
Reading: 68 %
